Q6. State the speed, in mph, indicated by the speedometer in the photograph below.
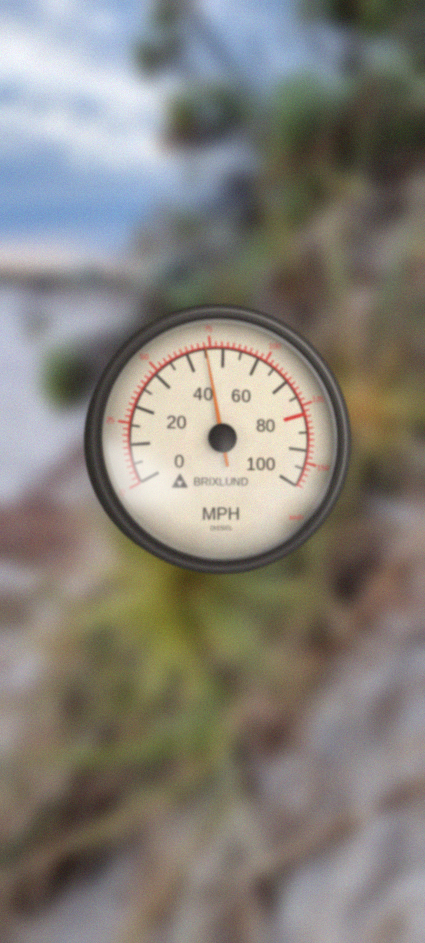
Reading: 45 mph
